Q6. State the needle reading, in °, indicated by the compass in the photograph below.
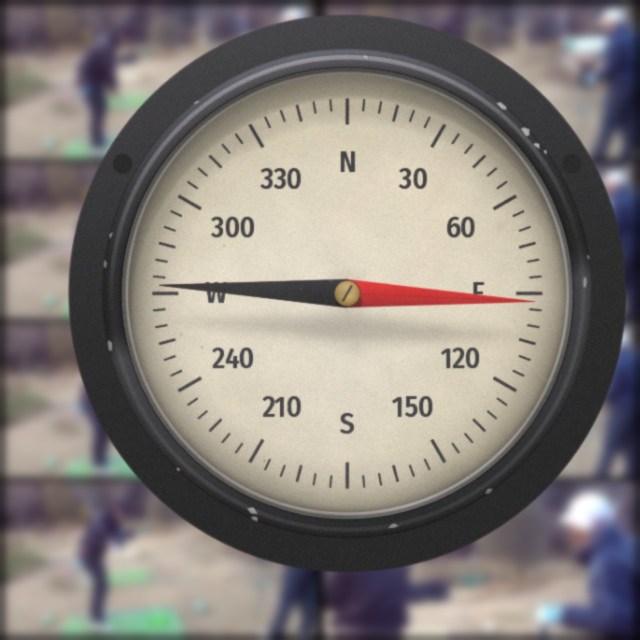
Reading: 92.5 °
